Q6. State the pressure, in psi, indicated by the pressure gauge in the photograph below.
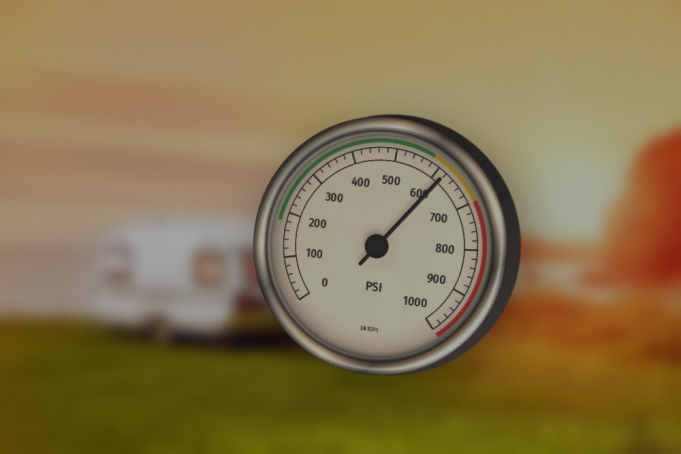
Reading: 620 psi
